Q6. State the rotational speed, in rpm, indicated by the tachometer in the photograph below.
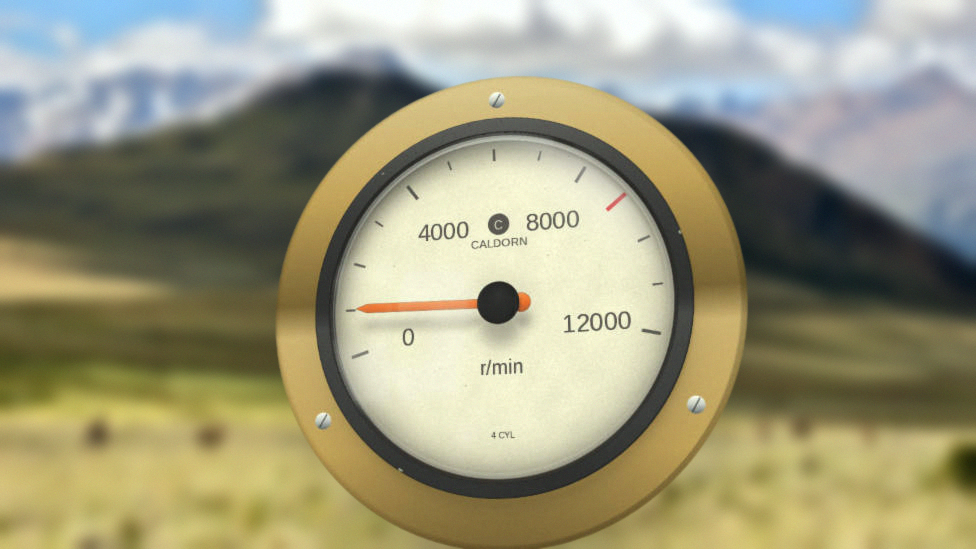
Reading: 1000 rpm
